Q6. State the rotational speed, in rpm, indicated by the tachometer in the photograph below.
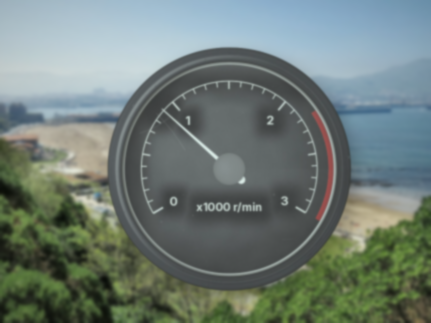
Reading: 900 rpm
